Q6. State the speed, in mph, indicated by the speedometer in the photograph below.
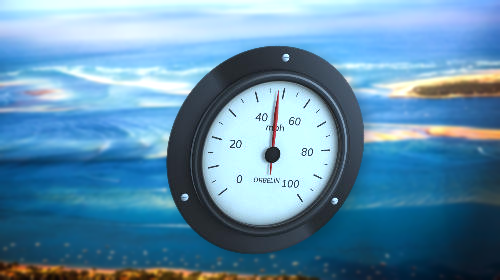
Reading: 47.5 mph
